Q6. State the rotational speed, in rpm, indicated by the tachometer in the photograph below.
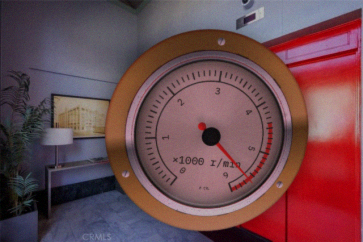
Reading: 5600 rpm
